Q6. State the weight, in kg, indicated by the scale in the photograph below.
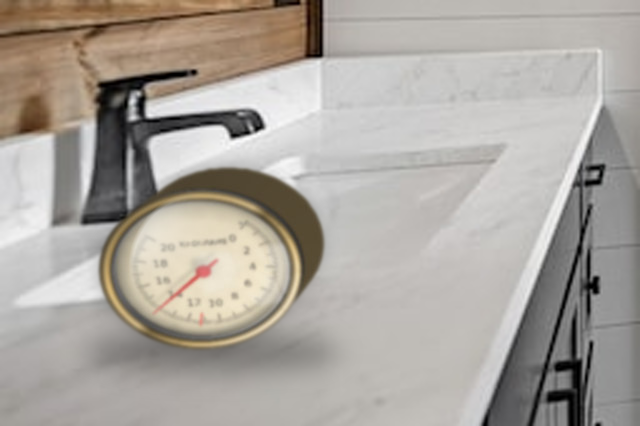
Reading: 14 kg
